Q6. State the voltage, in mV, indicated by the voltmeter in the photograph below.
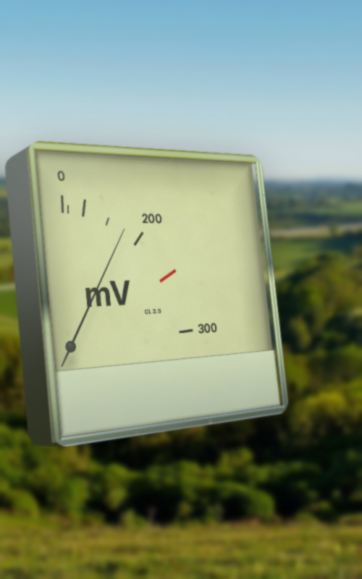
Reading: 175 mV
